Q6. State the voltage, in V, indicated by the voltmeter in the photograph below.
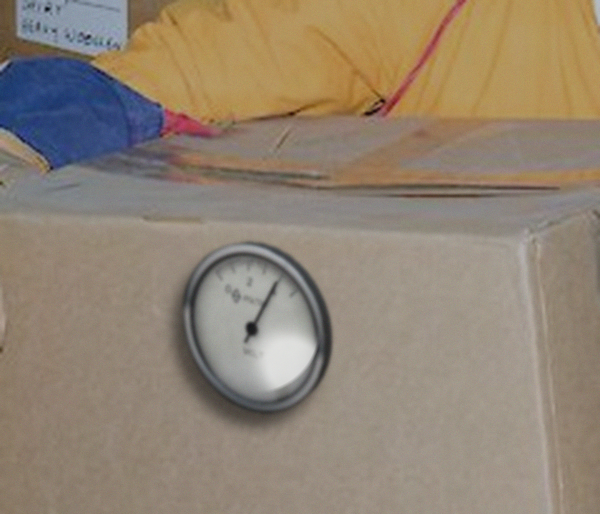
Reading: 4 V
